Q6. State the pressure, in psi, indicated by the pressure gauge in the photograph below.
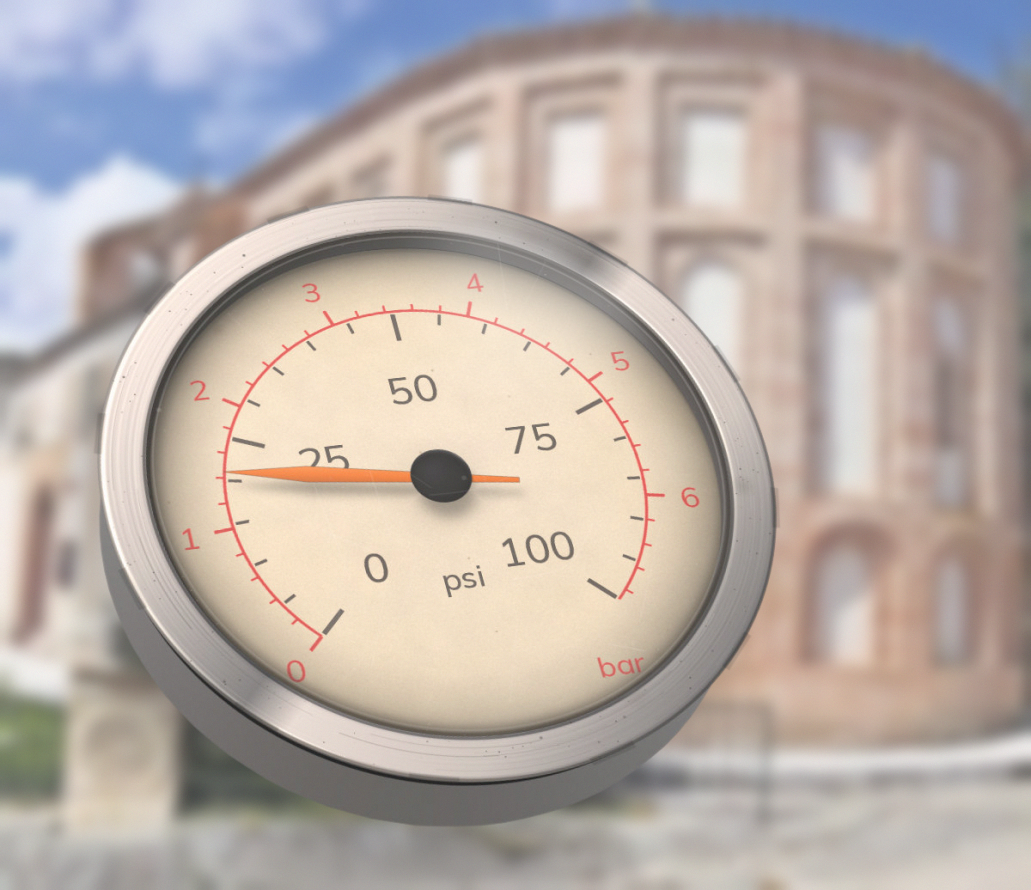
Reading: 20 psi
